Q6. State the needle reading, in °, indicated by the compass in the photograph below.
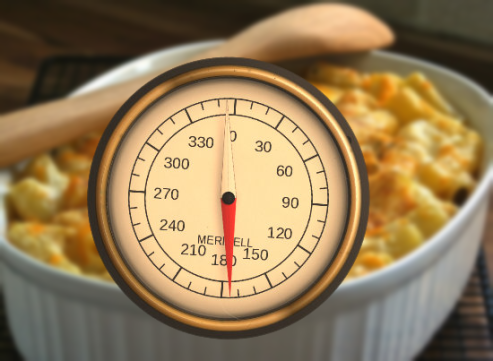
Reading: 175 °
